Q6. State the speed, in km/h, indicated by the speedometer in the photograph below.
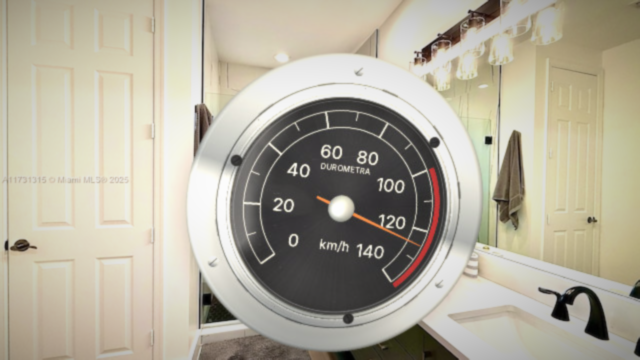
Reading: 125 km/h
